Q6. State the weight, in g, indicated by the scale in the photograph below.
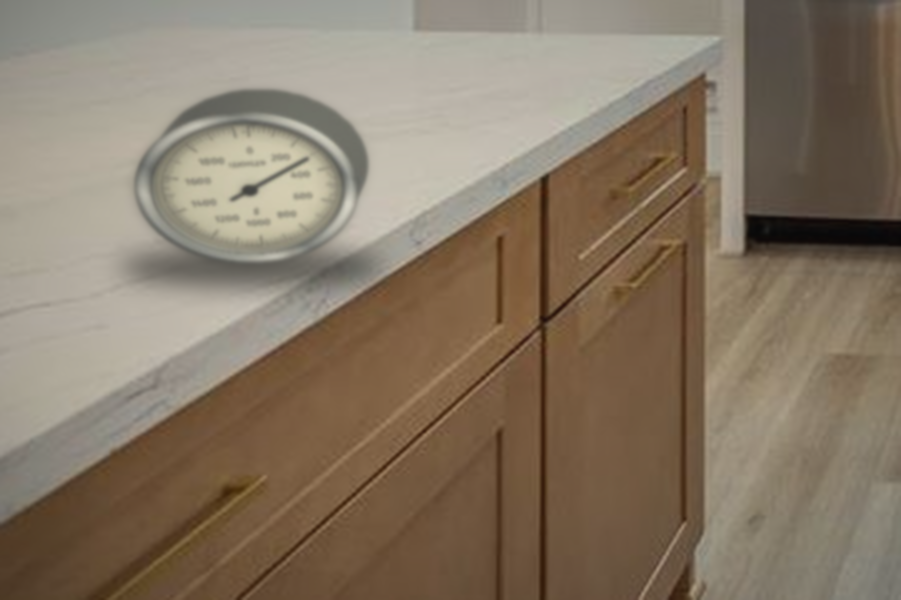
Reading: 300 g
